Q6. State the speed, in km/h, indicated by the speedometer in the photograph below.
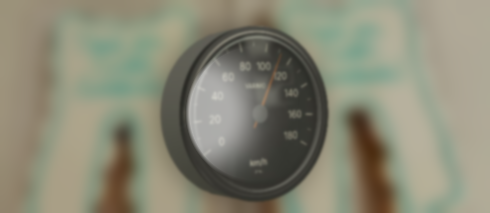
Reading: 110 km/h
